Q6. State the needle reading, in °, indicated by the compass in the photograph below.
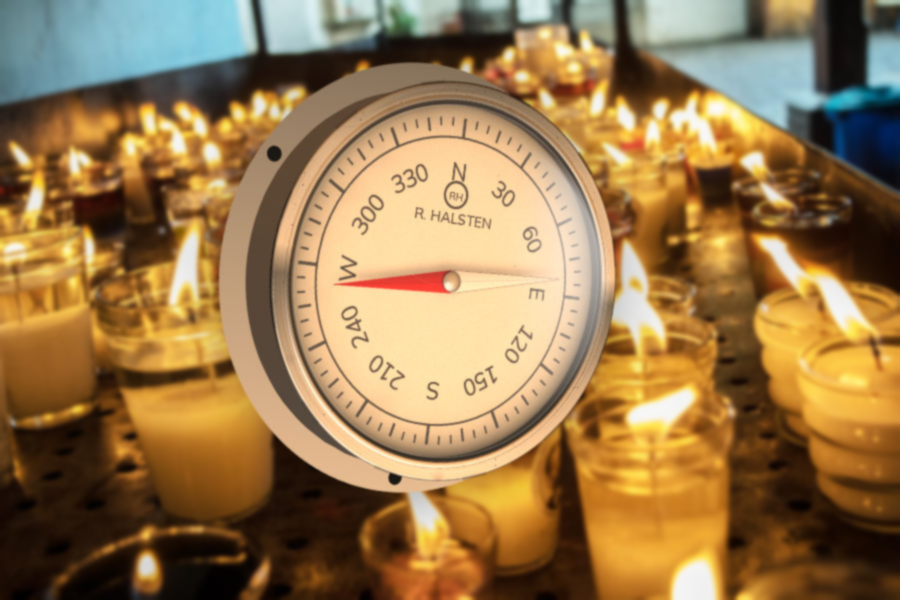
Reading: 262.5 °
